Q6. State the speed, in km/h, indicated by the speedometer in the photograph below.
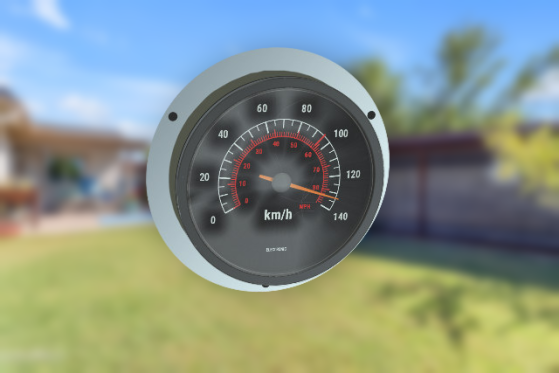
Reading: 132.5 km/h
